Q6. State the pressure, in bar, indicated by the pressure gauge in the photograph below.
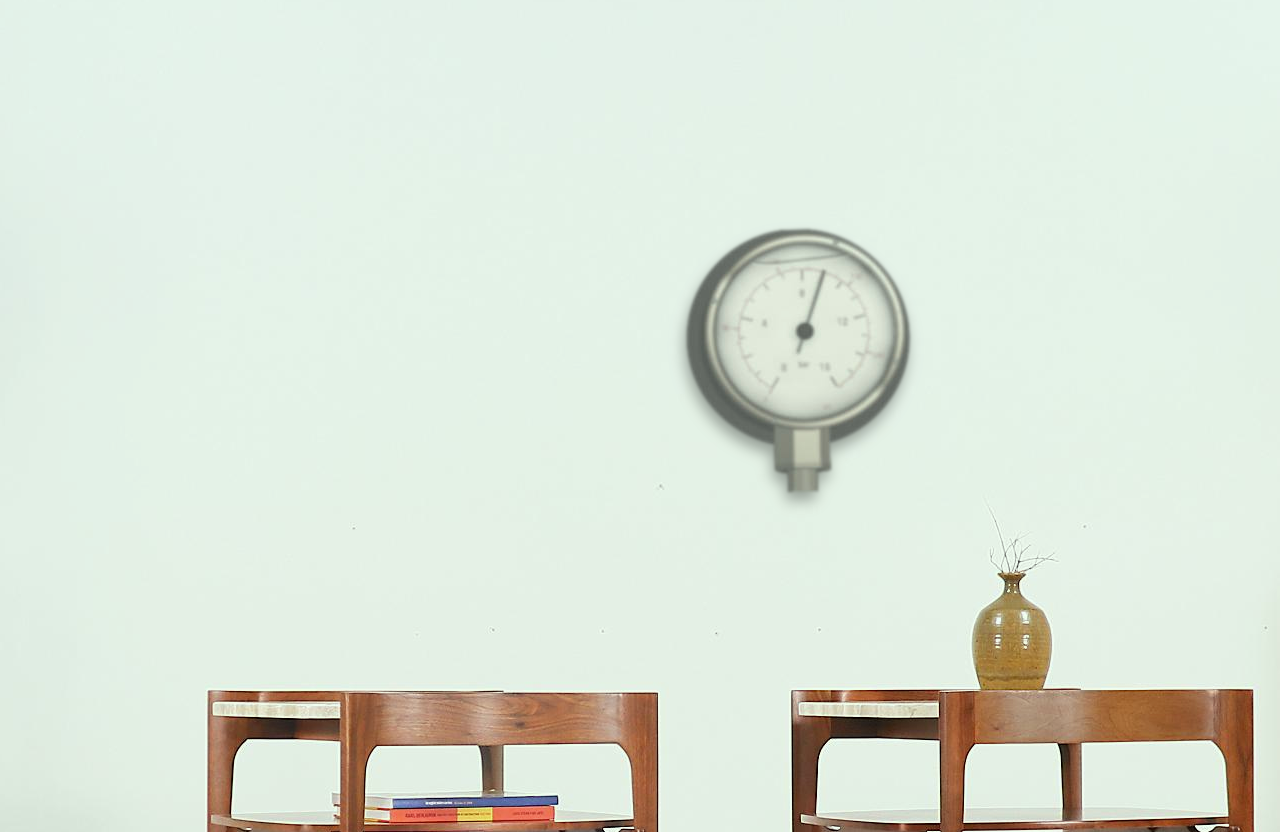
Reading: 9 bar
